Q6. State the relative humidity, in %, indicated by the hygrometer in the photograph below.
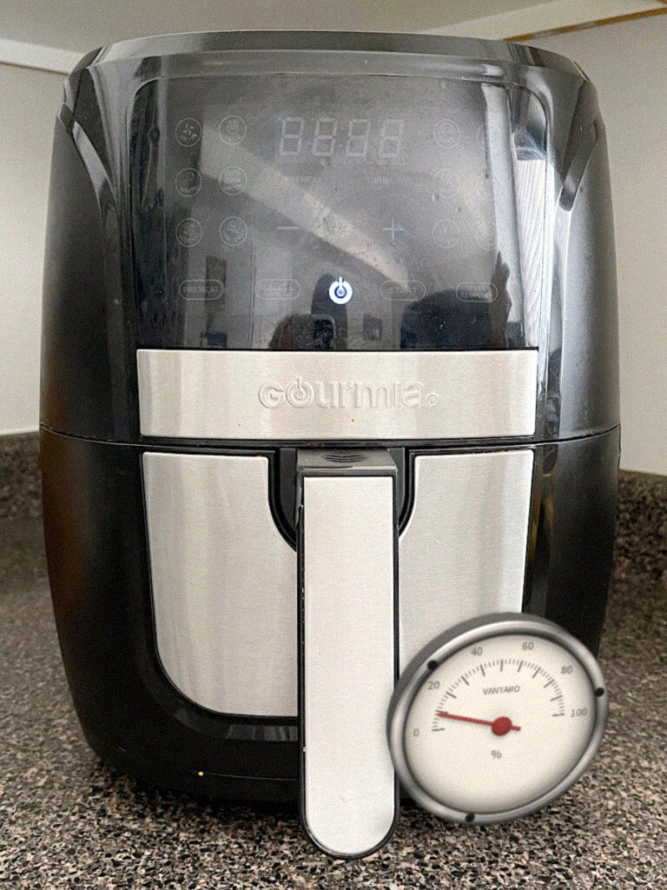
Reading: 10 %
